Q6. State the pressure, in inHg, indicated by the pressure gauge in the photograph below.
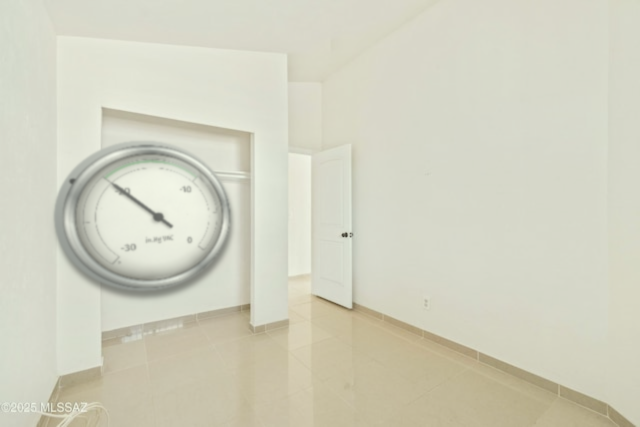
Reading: -20 inHg
